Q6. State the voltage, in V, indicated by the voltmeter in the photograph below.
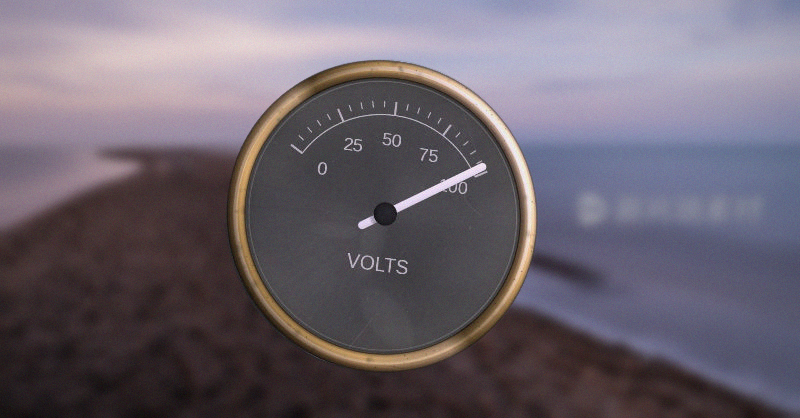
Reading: 97.5 V
